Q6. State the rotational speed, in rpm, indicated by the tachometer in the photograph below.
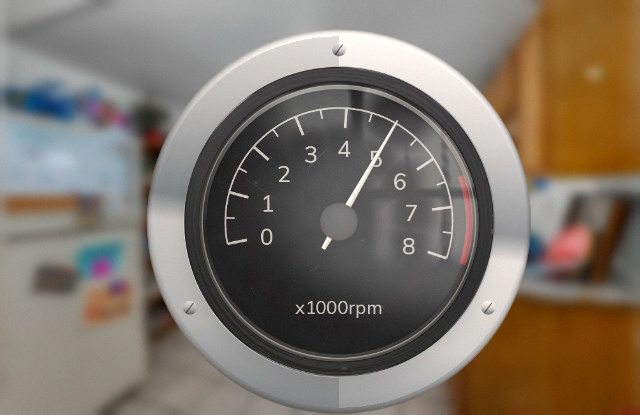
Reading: 5000 rpm
